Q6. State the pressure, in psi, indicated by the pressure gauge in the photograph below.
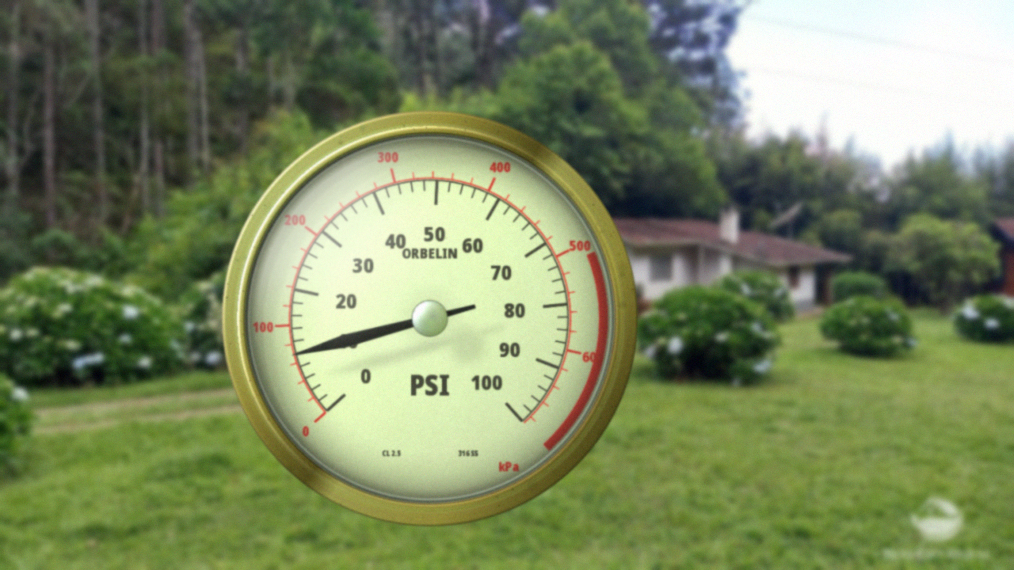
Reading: 10 psi
